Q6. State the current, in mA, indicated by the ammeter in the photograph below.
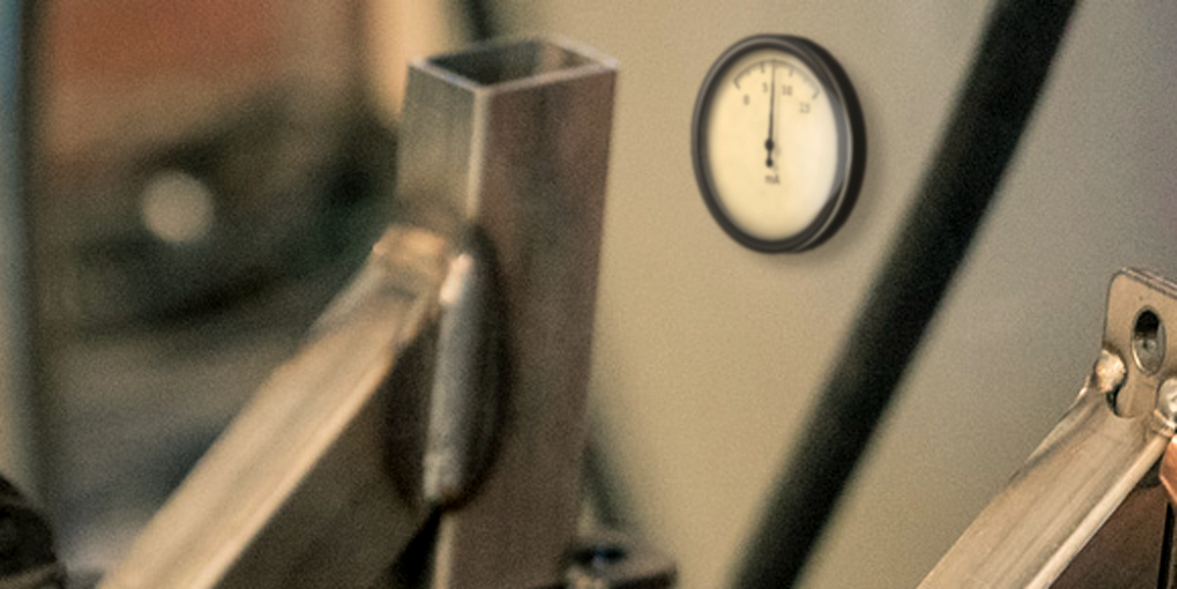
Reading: 7.5 mA
